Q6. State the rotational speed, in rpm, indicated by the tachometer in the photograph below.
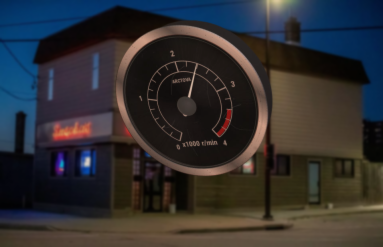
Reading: 2400 rpm
